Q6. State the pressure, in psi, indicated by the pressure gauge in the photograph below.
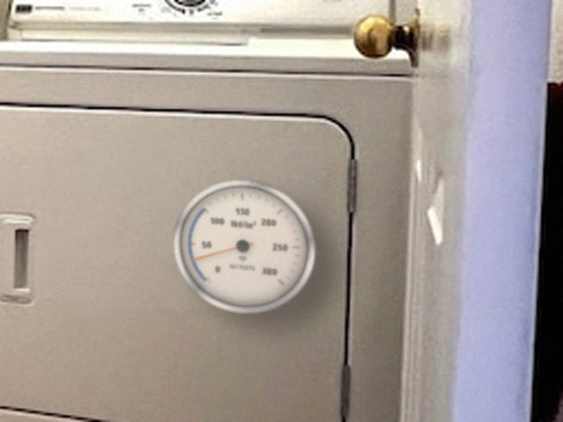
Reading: 30 psi
